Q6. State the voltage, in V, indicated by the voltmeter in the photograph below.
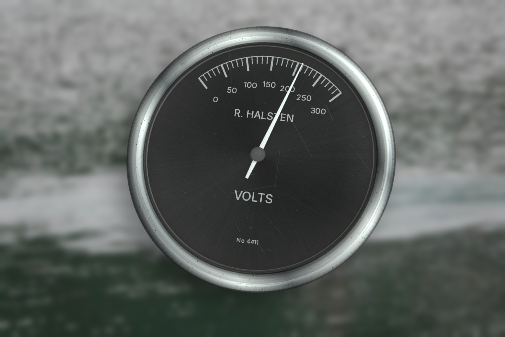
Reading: 210 V
